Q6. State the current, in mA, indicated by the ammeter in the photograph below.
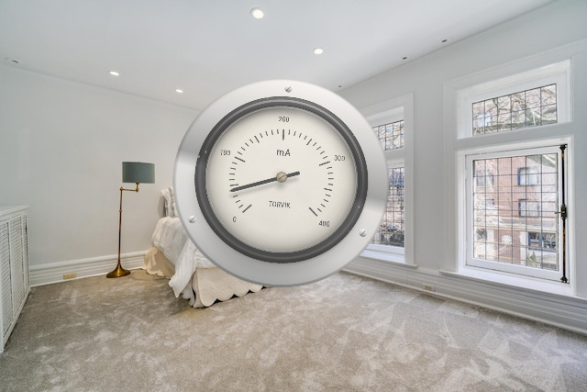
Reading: 40 mA
